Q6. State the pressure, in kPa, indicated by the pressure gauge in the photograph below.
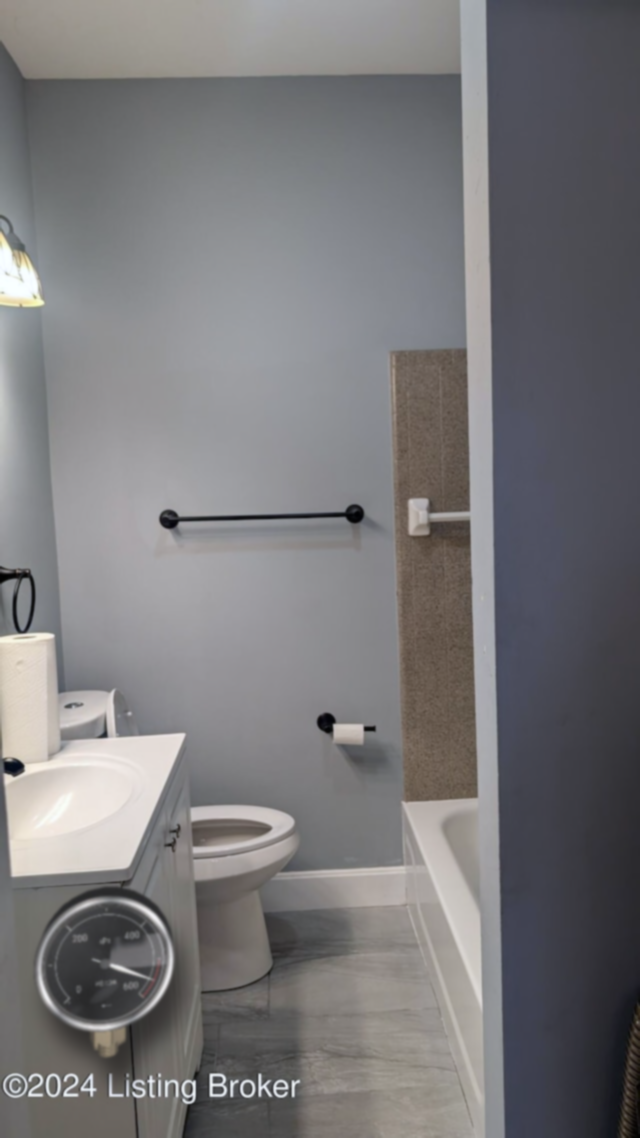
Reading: 550 kPa
